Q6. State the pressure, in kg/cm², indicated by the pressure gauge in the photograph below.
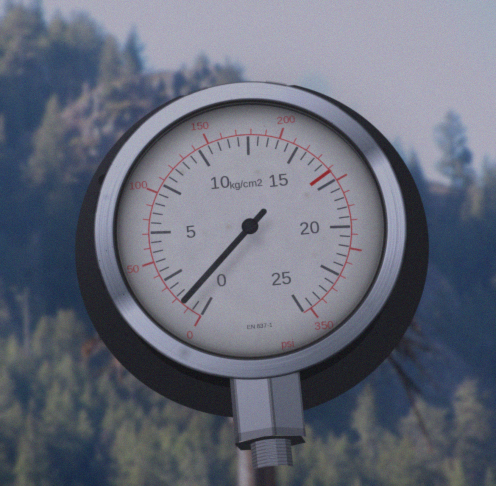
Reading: 1 kg/cm²
